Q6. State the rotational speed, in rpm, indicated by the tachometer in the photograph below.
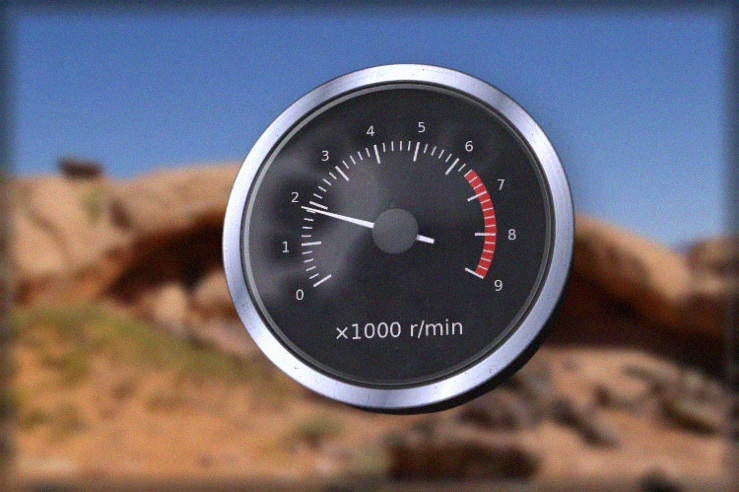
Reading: 1800 rpm
